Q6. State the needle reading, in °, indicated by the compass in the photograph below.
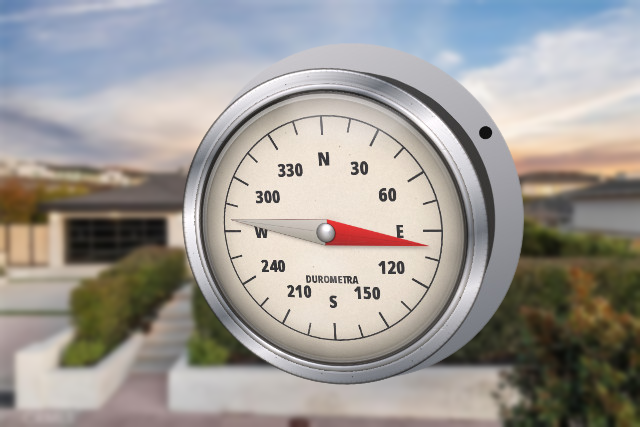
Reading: 97.5 °
